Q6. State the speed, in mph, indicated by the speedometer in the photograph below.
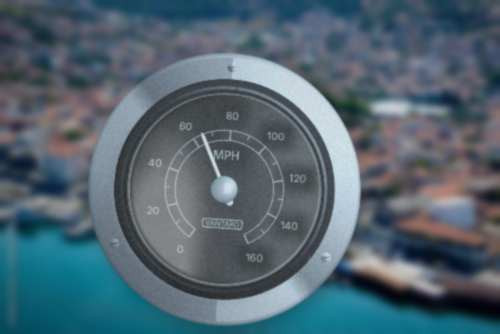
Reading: 65 mph
